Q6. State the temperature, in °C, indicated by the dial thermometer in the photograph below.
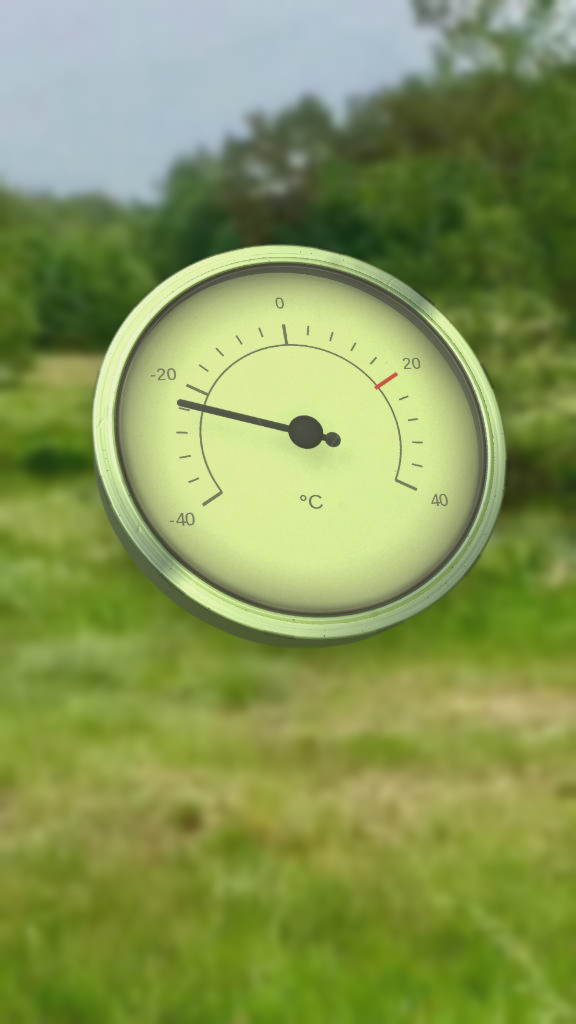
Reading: -24 °C
